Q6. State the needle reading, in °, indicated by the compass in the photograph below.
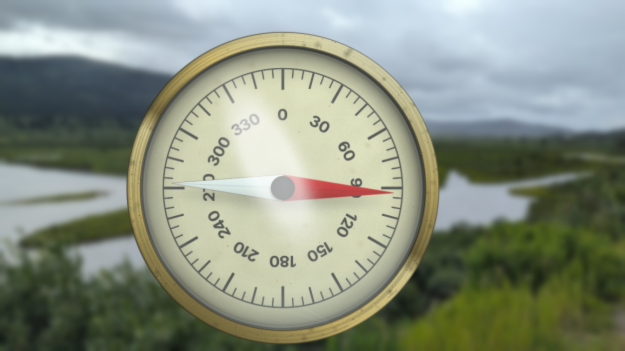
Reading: 92.5 °
